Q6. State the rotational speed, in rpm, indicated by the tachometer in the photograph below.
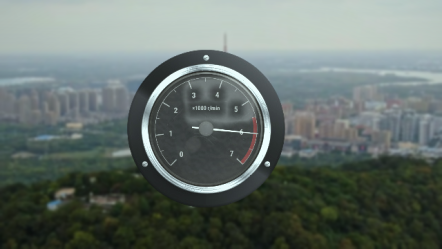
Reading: 6000 rpm
